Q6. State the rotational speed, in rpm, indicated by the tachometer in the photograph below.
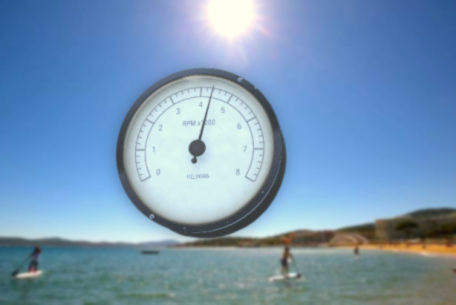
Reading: 4400 rpm
